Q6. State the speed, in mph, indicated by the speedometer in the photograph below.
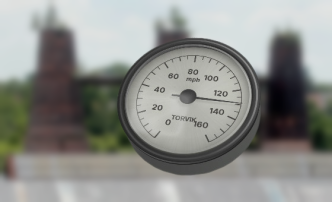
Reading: 130 mph
